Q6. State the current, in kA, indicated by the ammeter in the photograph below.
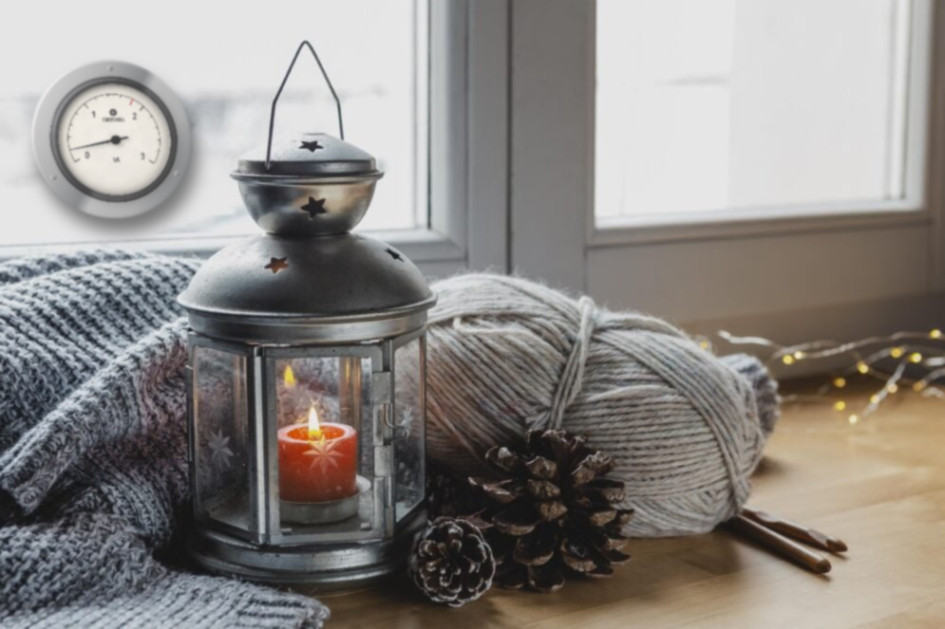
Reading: 0.2 kA
